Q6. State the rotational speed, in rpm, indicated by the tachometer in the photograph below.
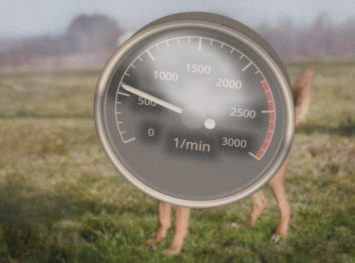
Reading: 600 rpm
